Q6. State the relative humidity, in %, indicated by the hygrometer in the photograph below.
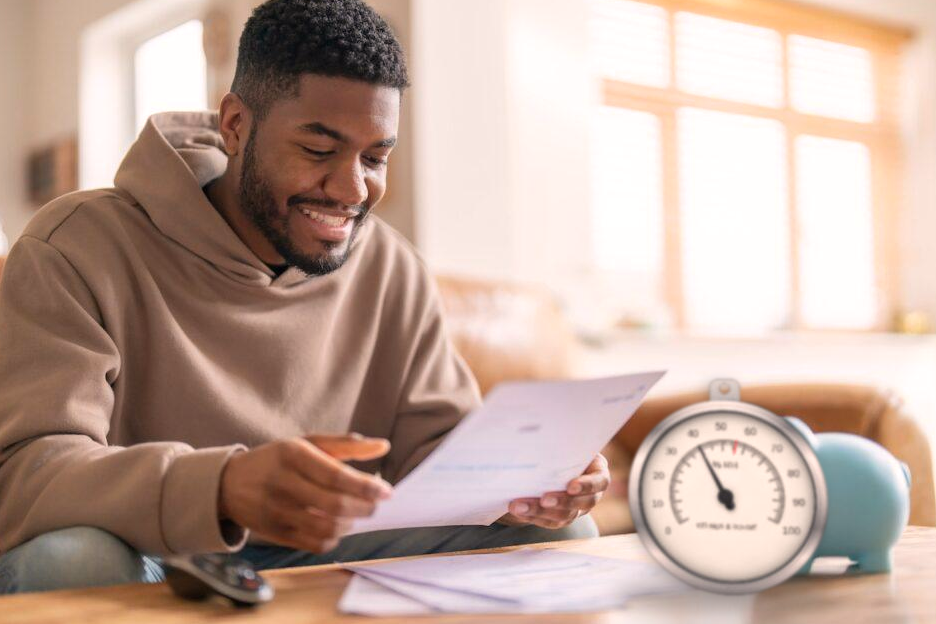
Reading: 40 %
